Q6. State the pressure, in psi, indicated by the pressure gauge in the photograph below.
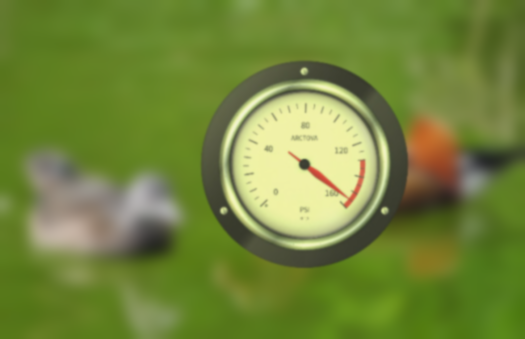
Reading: 155 psi
